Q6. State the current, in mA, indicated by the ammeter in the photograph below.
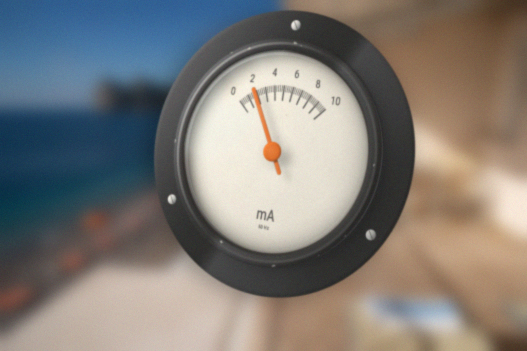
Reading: 2 mA
